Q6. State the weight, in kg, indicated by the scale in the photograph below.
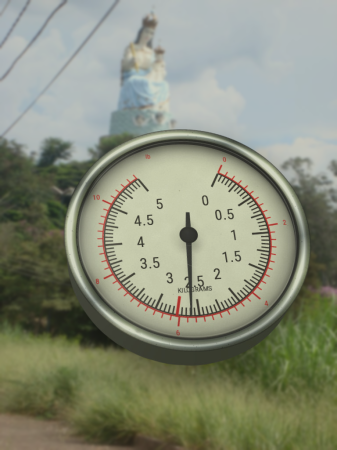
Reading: 2.6 kg
